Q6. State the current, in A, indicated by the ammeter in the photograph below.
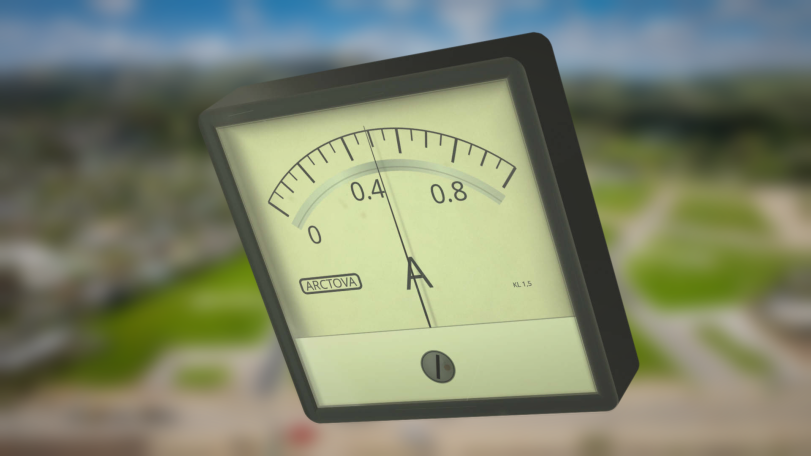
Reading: 0.5 A
